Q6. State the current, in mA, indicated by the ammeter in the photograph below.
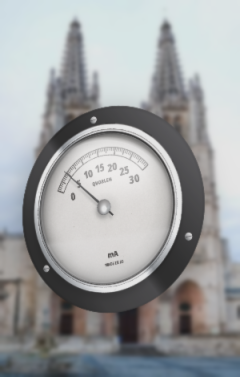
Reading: 5 mA
